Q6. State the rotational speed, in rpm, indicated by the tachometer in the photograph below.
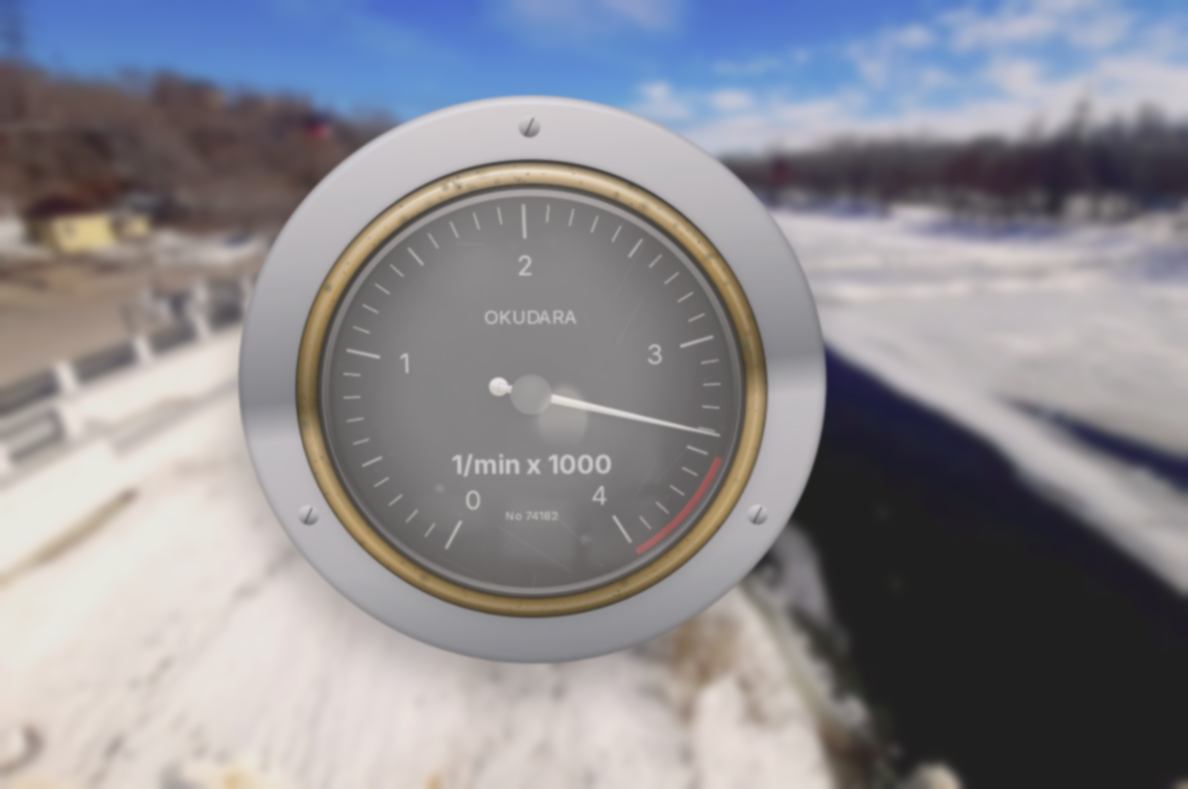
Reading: 3400 rpm
